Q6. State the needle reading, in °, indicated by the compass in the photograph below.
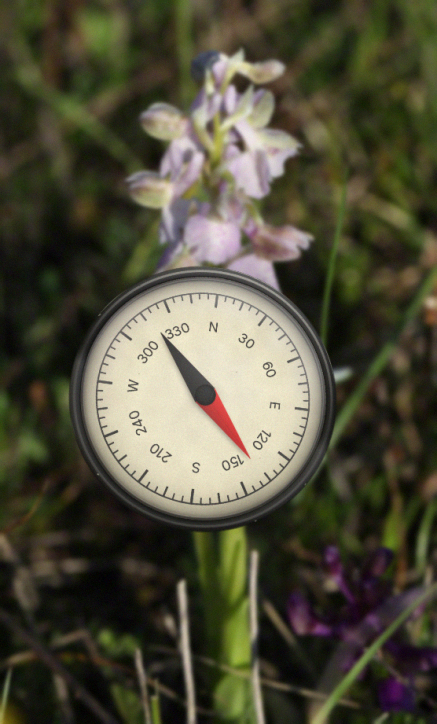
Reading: 137.5 °
